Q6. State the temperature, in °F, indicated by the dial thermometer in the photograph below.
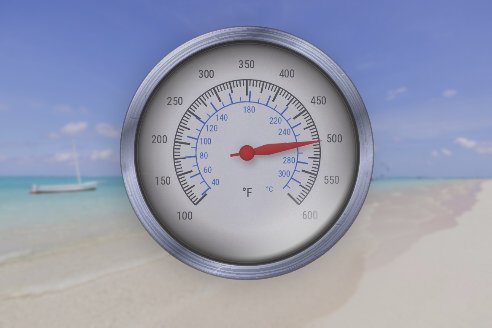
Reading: 500 °F
